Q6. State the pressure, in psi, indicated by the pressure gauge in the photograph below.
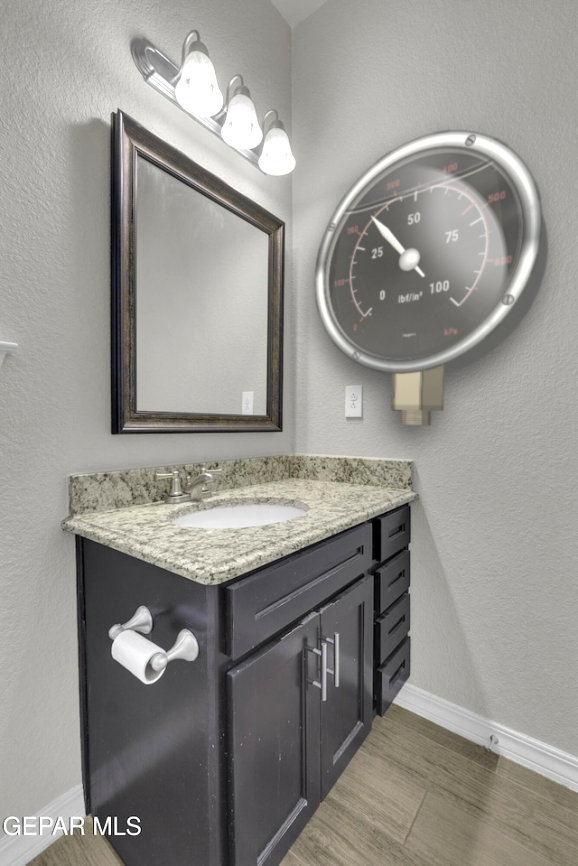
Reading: 35 psi
